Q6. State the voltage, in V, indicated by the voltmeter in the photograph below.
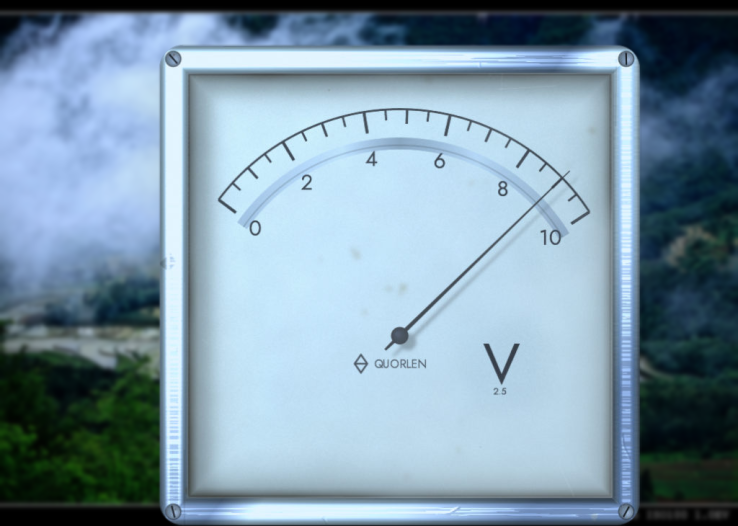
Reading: 9 V
